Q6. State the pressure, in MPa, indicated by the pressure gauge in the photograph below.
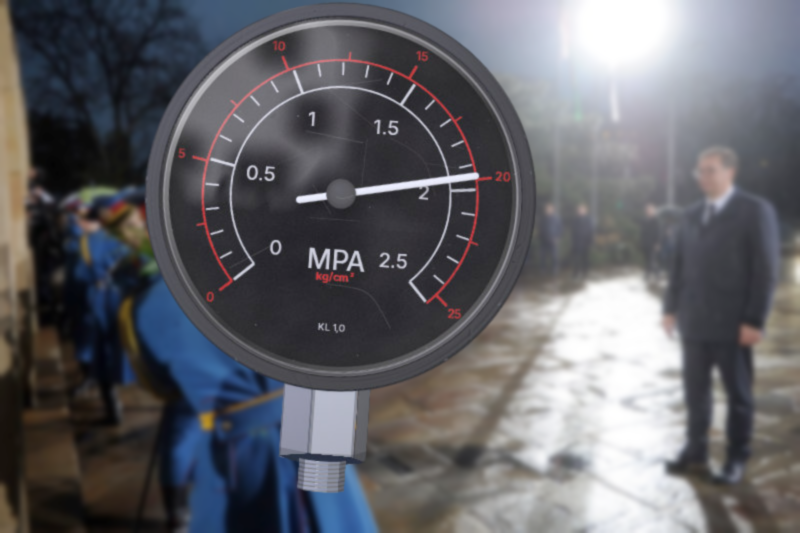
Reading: 1.95 MPa
